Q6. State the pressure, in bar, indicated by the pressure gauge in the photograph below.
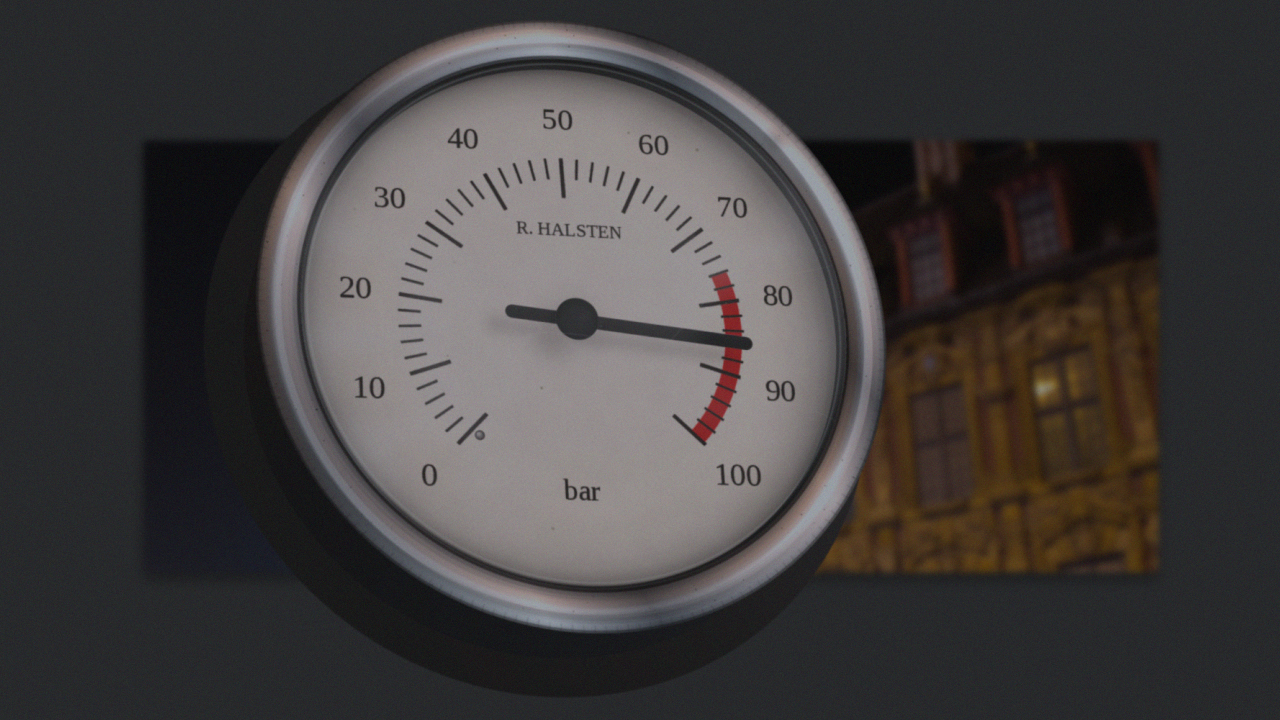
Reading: 86 bar
